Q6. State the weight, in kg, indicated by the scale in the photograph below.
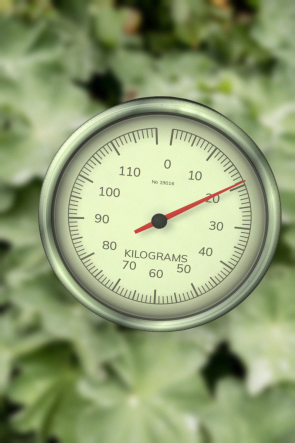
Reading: 19 kg
